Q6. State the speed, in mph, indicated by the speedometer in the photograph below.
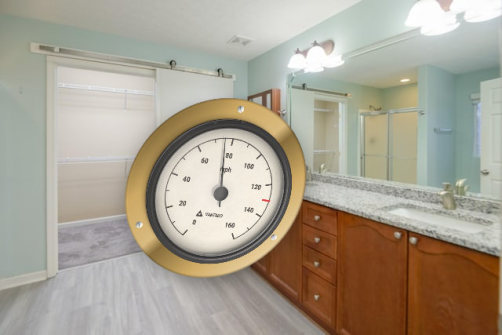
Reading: 75 mph
